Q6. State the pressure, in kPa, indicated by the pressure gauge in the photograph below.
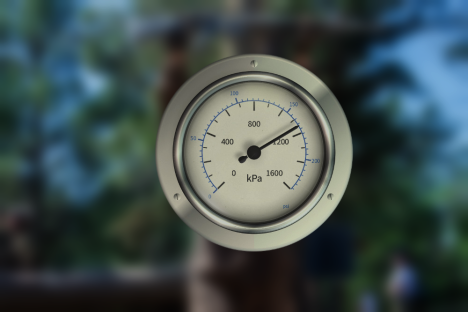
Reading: 1150 kPa
